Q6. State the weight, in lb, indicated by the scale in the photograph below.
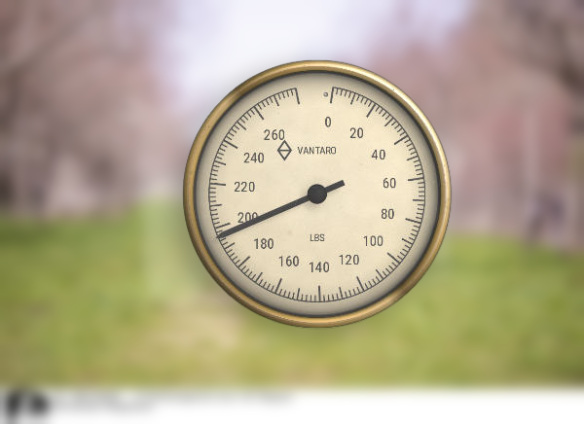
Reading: 196 lb
